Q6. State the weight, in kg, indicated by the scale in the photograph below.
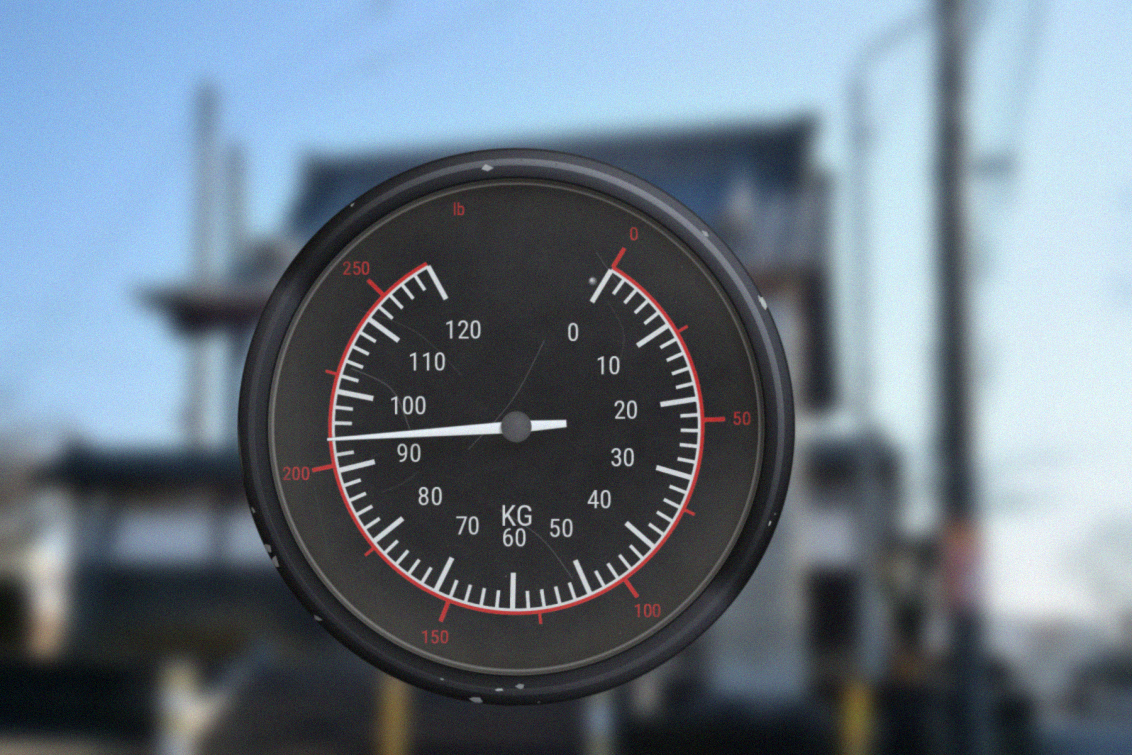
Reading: 94 kg
